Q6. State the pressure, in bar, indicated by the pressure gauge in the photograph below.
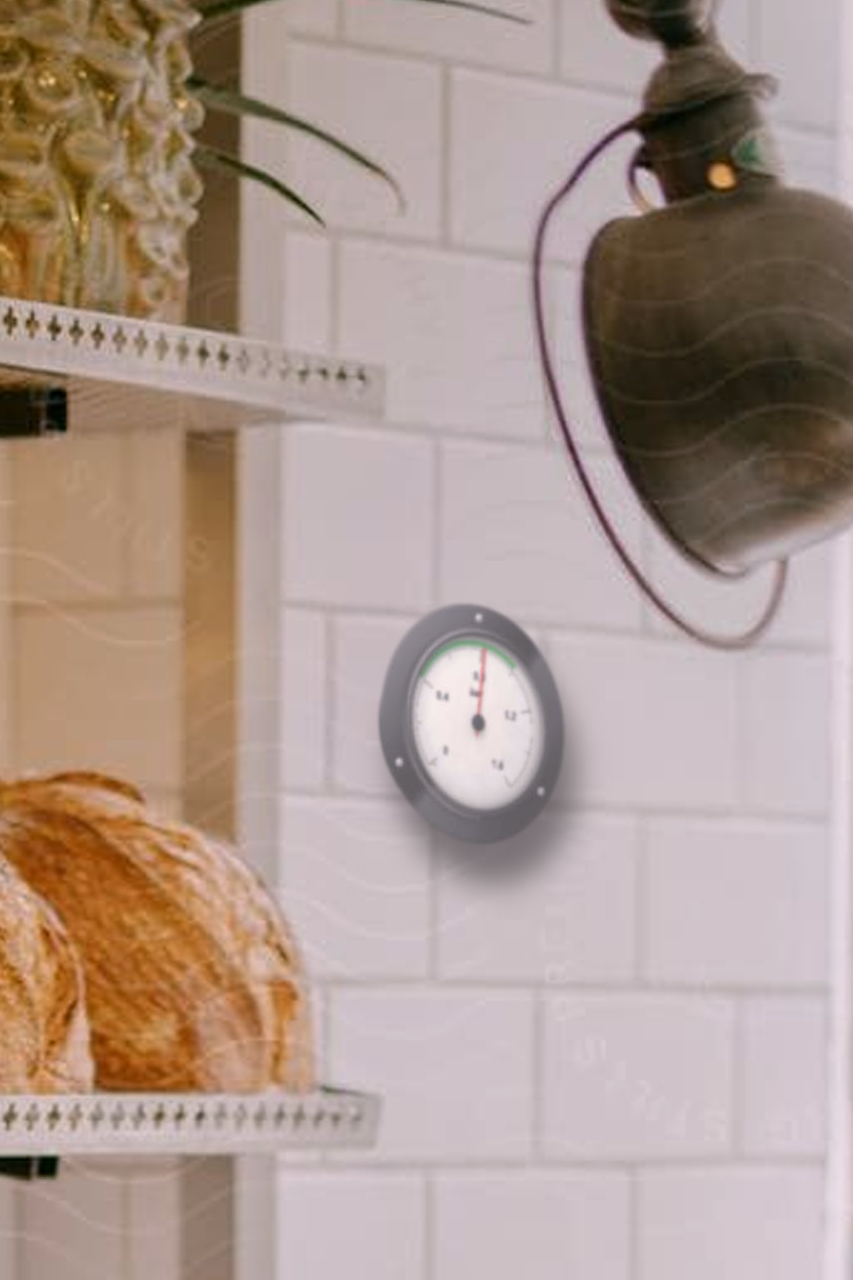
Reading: 0.8 bar
